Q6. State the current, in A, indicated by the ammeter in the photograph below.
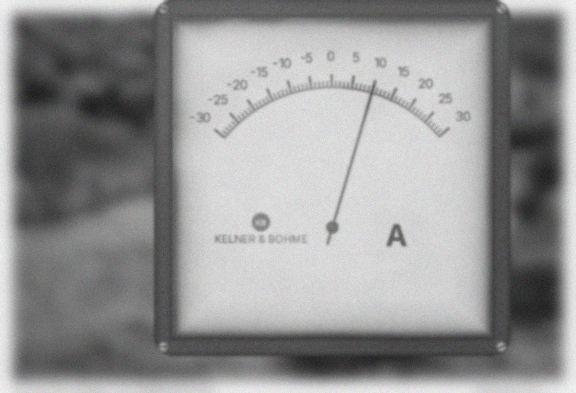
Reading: 10 A
